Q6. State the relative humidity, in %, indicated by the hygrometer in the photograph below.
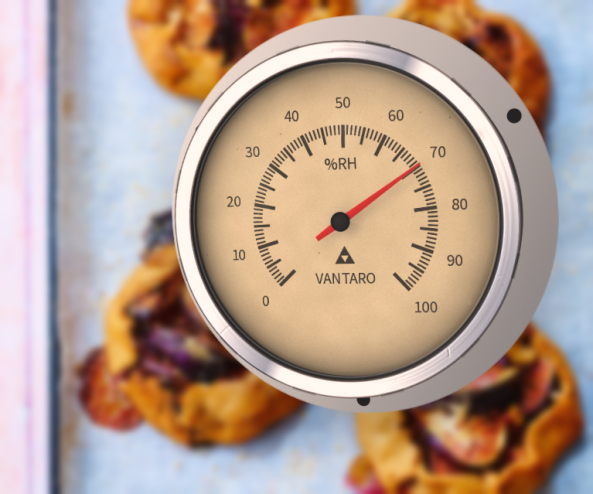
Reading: 70 %
